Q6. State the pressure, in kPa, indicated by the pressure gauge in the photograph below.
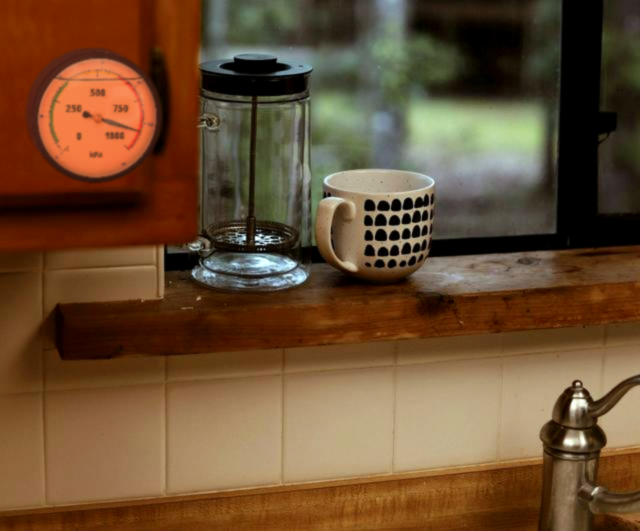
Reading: 900 kPa
